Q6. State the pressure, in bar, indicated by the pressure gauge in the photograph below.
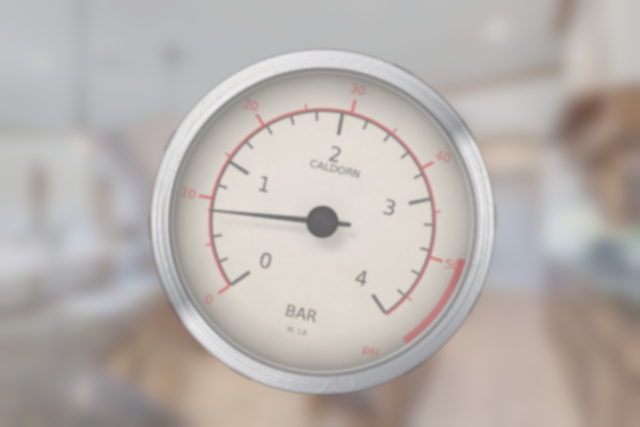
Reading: 0.6 bar
